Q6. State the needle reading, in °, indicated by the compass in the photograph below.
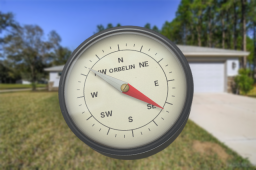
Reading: 130 °
